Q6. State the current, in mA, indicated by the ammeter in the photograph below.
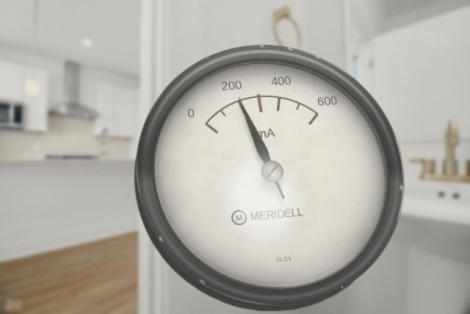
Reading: 200 mA
